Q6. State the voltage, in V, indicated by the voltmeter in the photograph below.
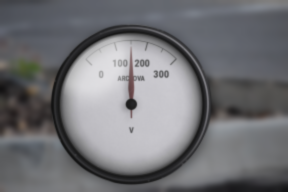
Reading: 150 V
